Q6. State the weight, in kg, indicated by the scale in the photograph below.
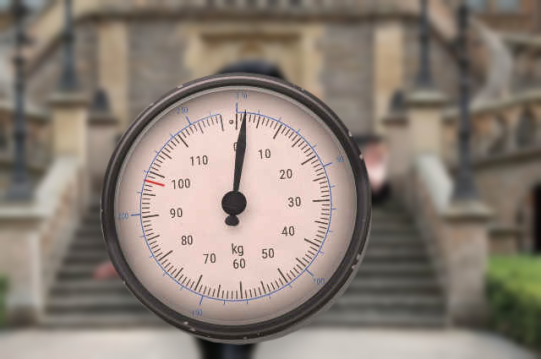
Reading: 2 kg
